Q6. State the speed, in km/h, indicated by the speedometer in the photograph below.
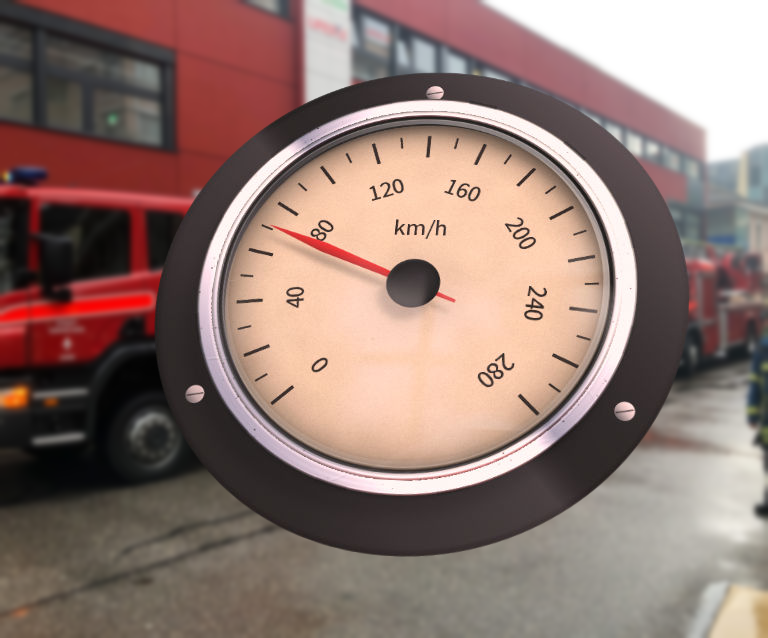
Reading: 70 km/h
